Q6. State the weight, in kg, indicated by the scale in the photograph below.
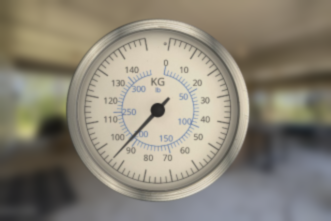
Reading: 94 kg
